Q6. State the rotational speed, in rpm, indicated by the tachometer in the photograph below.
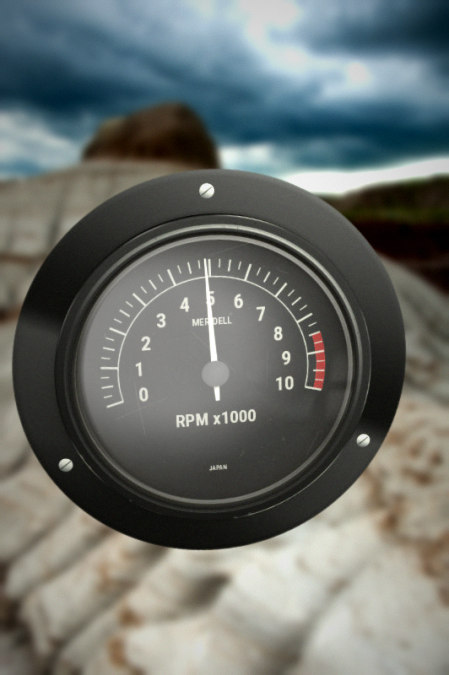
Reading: 4875 rpm
